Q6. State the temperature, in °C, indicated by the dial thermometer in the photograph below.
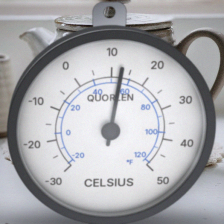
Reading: 12.5 °C
